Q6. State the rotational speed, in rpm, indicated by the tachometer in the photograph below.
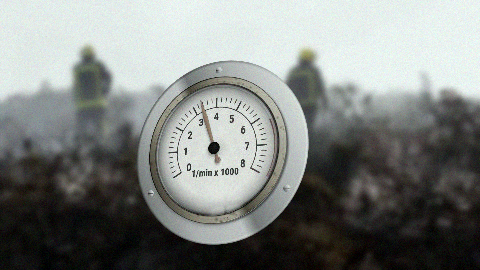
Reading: 3400 rpm
